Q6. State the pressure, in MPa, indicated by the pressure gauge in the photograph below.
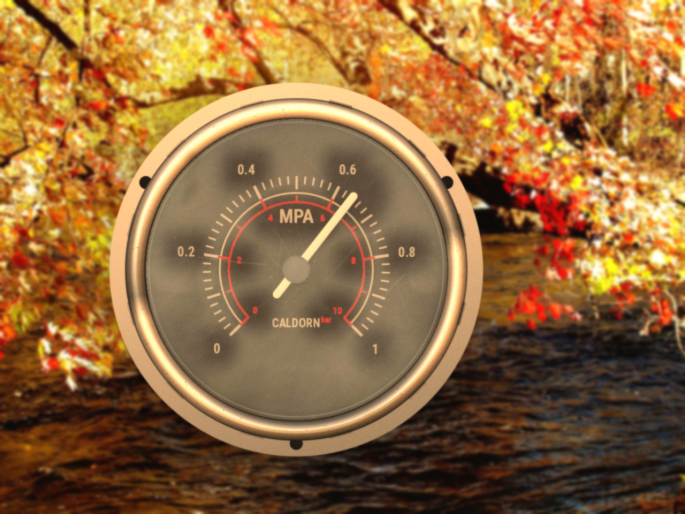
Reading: 0.64 MPa
